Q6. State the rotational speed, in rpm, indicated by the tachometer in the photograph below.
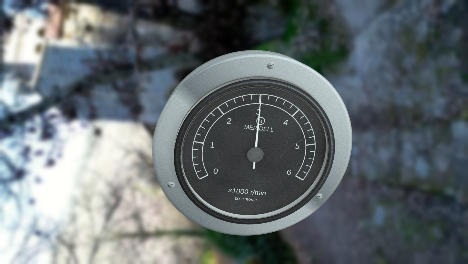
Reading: 3000 rpm
